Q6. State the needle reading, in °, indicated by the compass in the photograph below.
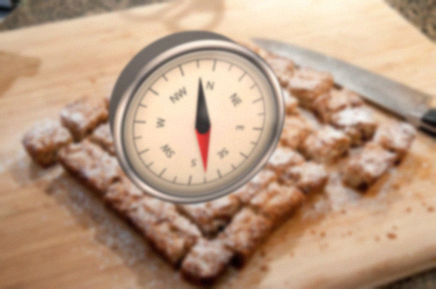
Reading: 165 °
